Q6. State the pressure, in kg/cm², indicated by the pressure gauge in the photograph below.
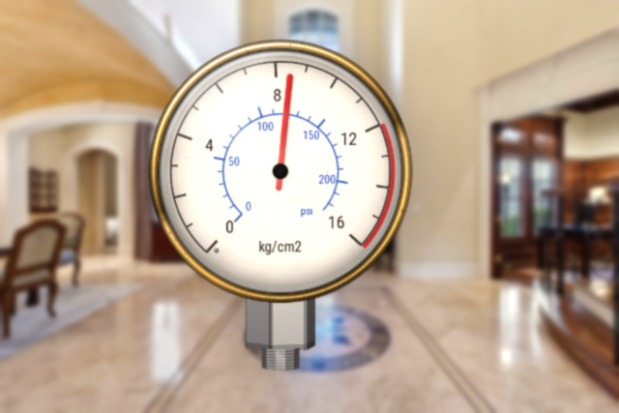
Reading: 8.5 kg/cm²
